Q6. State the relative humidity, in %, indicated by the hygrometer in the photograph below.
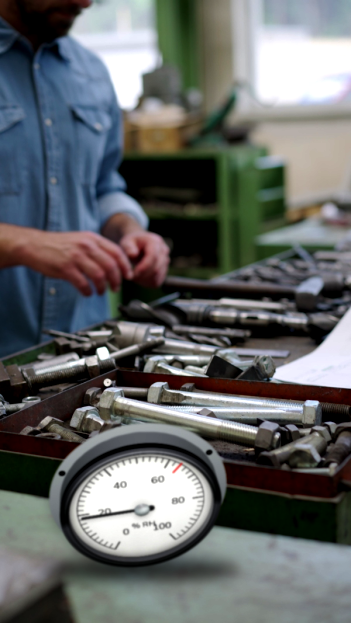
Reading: 20 %
